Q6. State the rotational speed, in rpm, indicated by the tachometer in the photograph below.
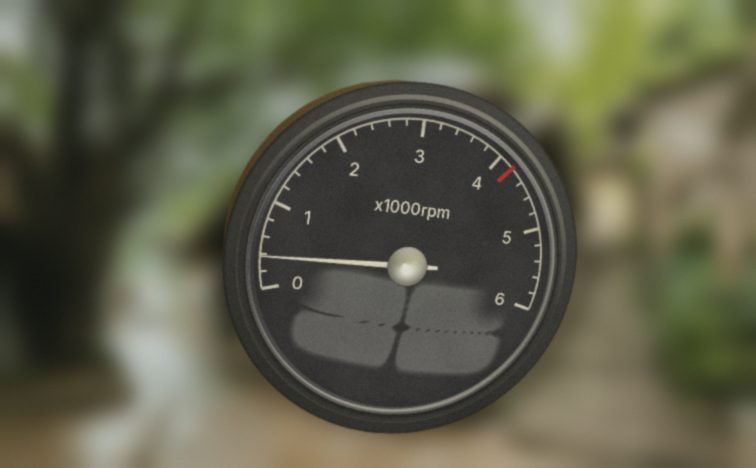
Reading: 400 rpm
